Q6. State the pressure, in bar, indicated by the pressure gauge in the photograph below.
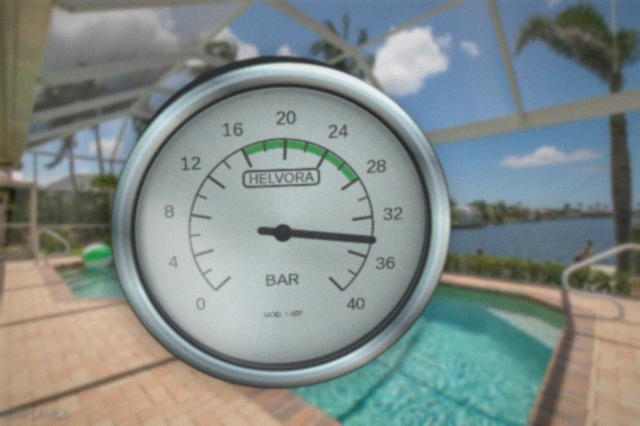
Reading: 34 bar
